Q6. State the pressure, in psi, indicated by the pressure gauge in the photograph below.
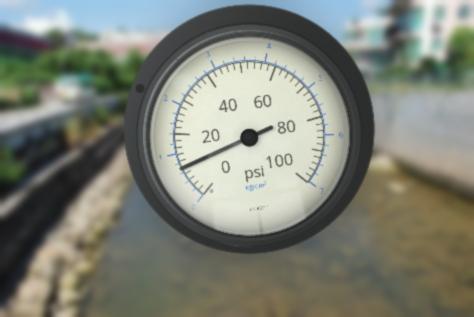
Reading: 10 psi
